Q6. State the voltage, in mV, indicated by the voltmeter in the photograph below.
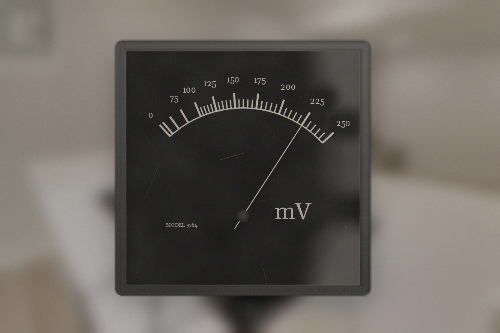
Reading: 225 mV
